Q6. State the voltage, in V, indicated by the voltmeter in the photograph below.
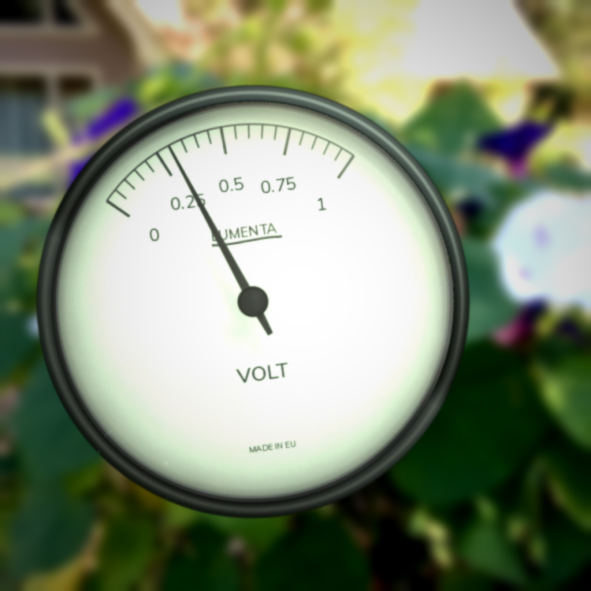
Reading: 0.3 V
